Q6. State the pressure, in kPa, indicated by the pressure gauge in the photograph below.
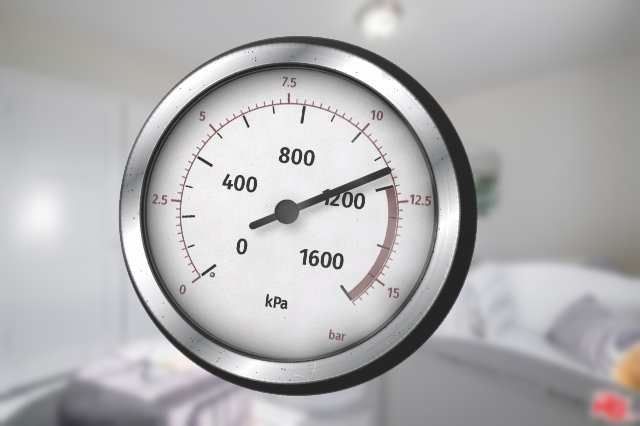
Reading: 1150 kPa
